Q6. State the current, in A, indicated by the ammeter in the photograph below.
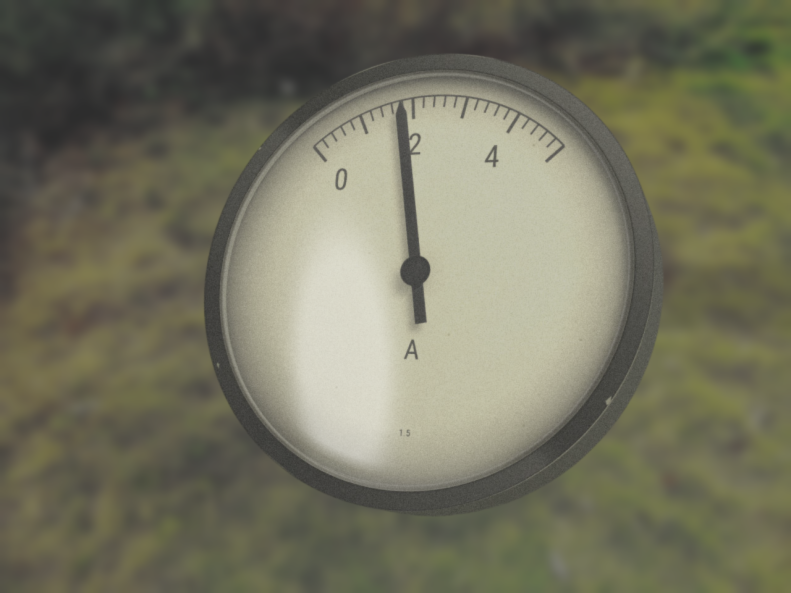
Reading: 1.8 A
